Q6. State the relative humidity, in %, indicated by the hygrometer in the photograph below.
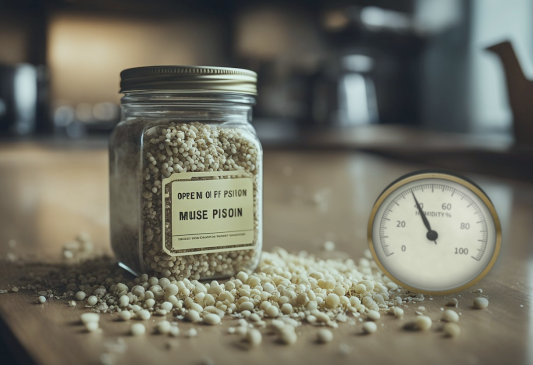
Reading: 40 %
